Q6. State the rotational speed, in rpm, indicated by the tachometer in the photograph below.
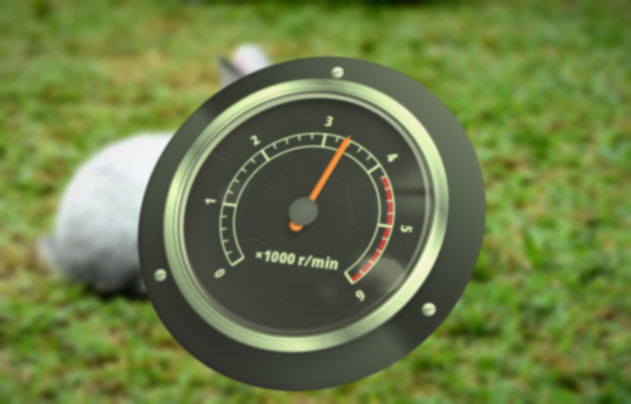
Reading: 3400 rpm
